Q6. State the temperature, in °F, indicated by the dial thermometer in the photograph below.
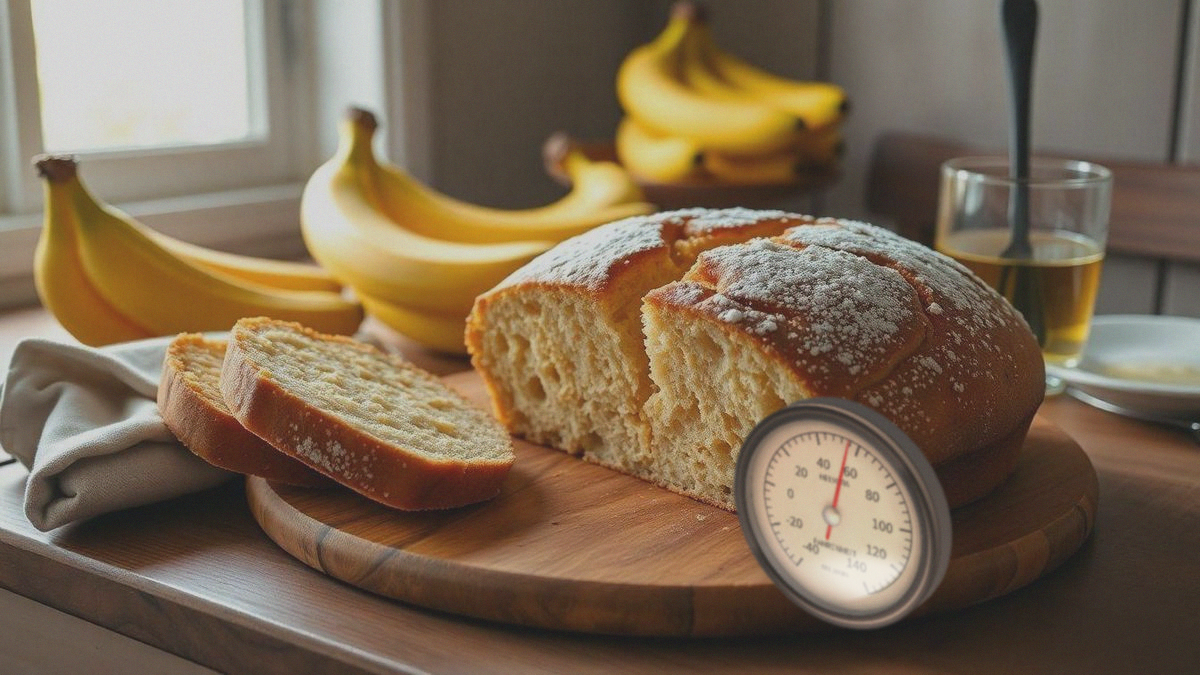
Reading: 56 °F
